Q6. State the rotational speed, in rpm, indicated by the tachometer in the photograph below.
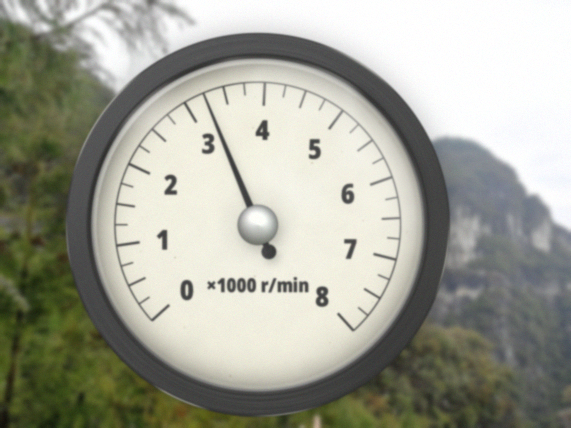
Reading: 3250 rpm
